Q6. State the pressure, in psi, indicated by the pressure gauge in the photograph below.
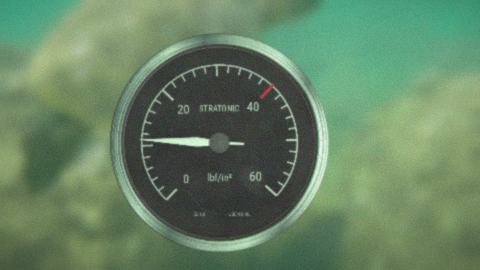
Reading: 11 psi
